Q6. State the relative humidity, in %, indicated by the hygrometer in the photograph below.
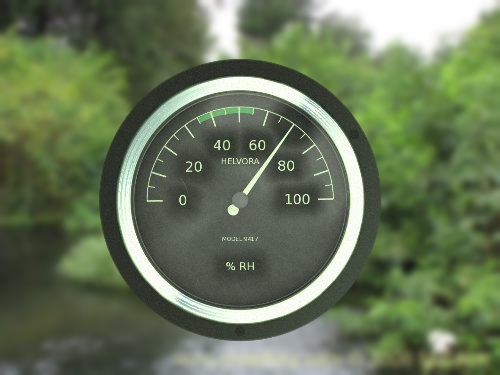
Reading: 70 %
